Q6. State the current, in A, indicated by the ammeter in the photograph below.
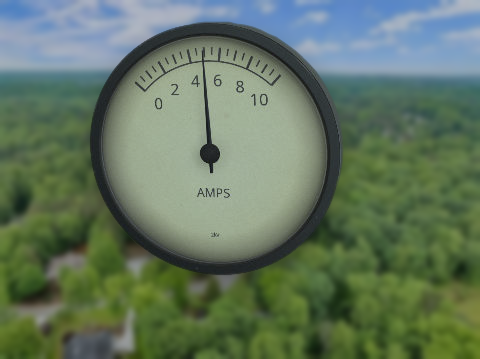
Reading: 5 A
